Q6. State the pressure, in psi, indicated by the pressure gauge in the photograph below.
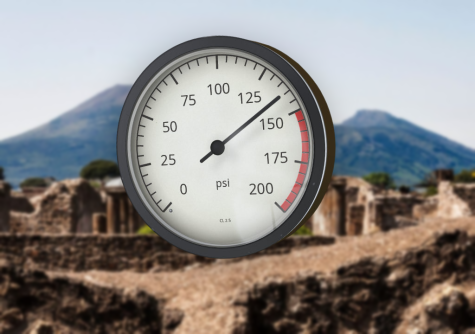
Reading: 140 psi
